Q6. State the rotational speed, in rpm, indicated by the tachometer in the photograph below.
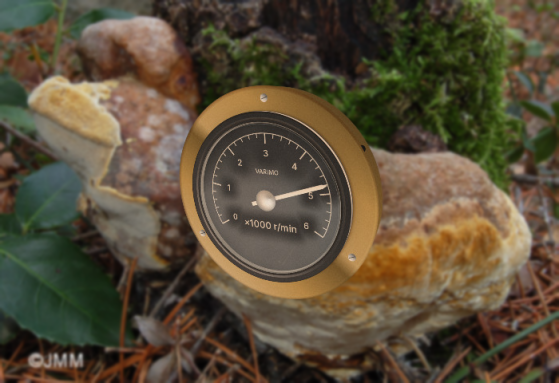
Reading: 4800 rpm
